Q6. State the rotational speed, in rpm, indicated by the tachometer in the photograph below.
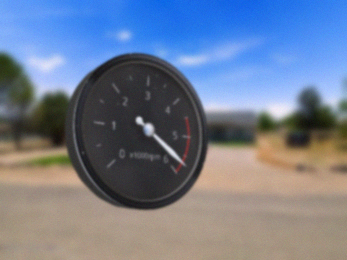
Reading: 5750 rpm
